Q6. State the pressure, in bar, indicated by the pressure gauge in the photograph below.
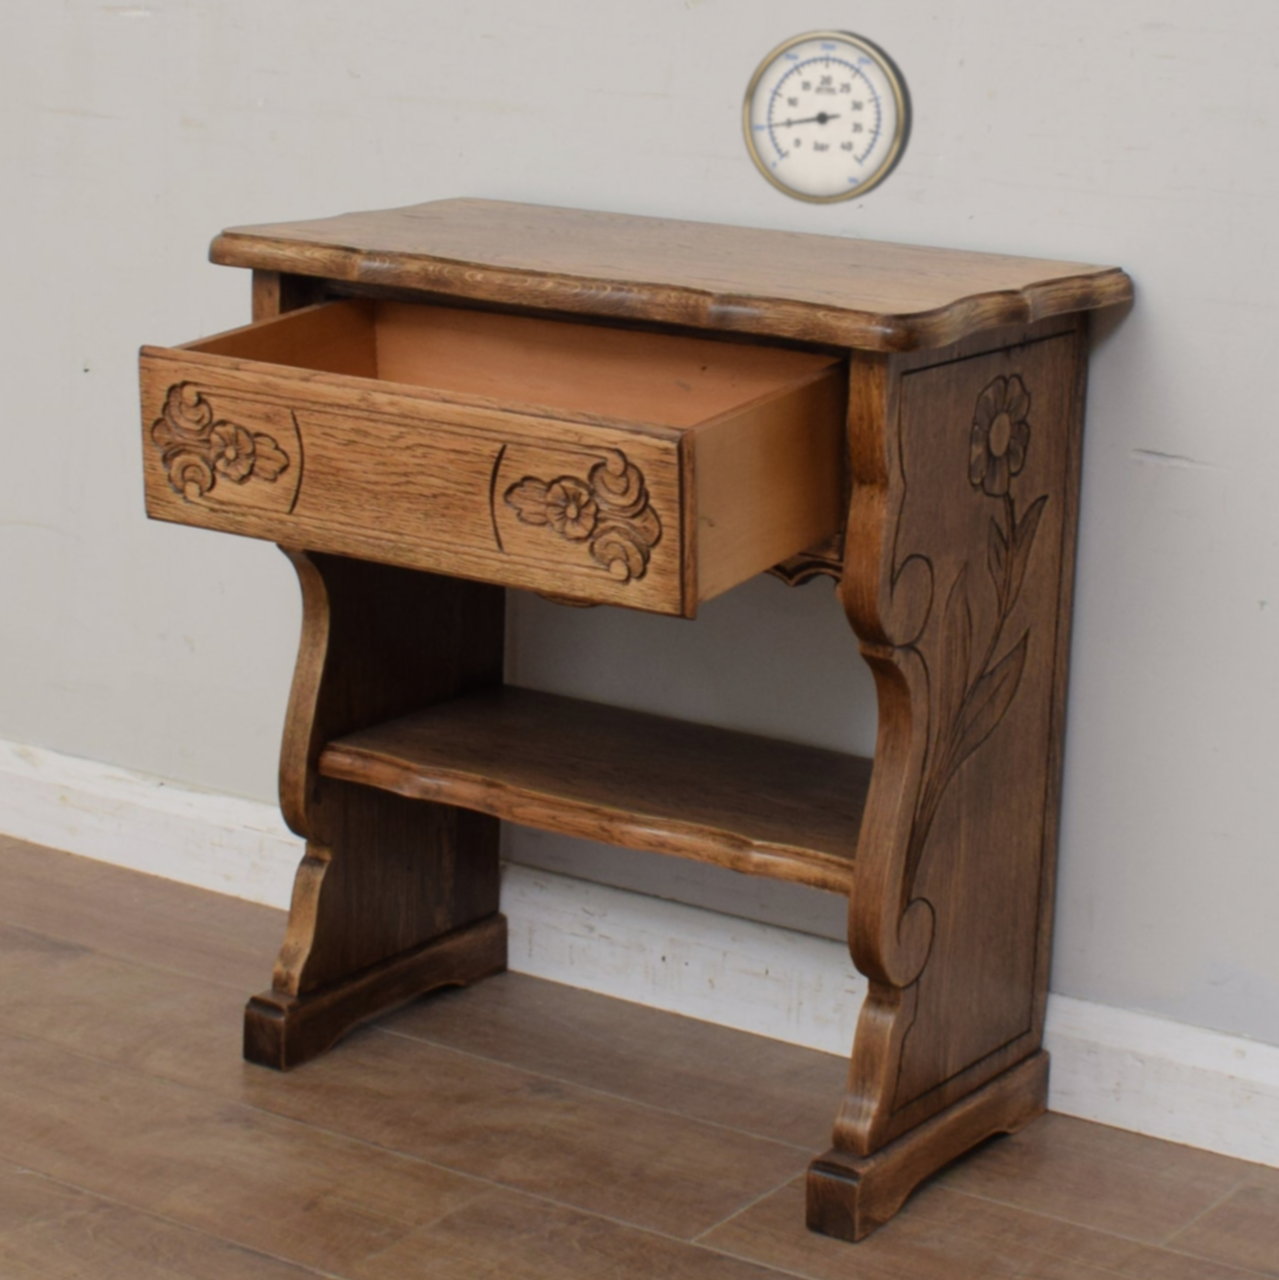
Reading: 5 bar
